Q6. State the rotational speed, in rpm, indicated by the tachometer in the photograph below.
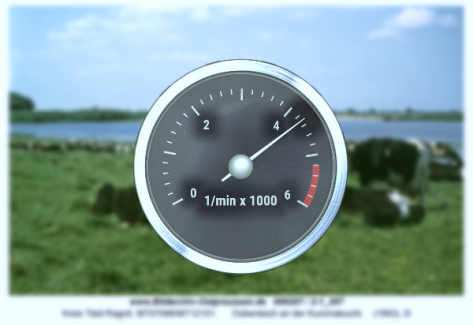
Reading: 4300 rpm
